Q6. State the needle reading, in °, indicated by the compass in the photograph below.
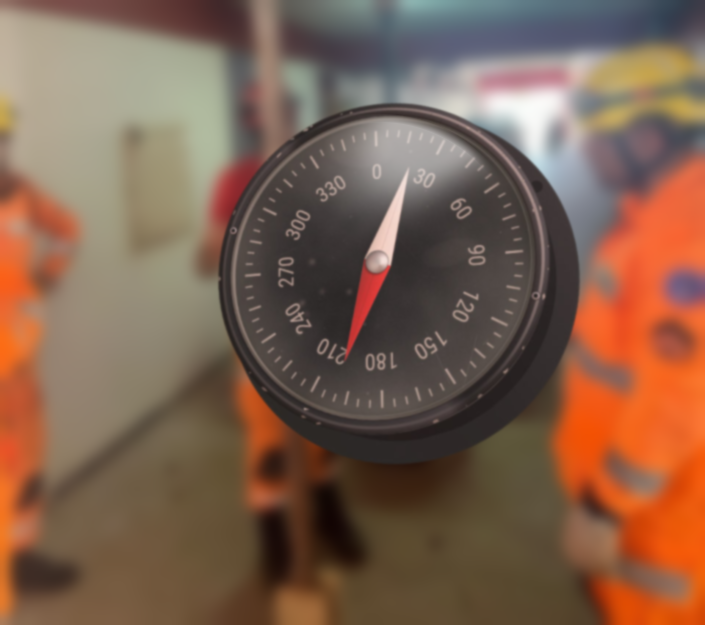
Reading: 200 °
